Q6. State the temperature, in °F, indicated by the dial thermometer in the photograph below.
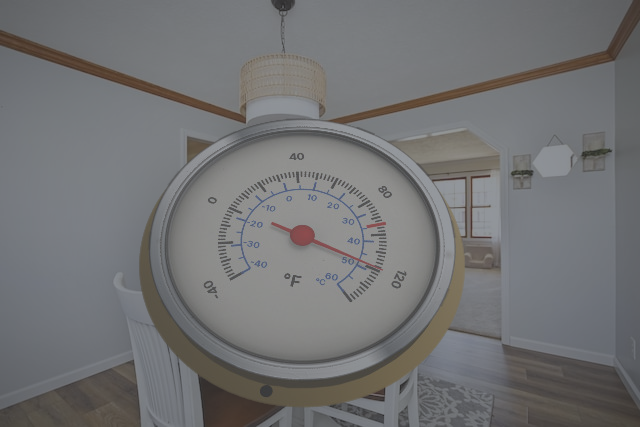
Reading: 120 °F
